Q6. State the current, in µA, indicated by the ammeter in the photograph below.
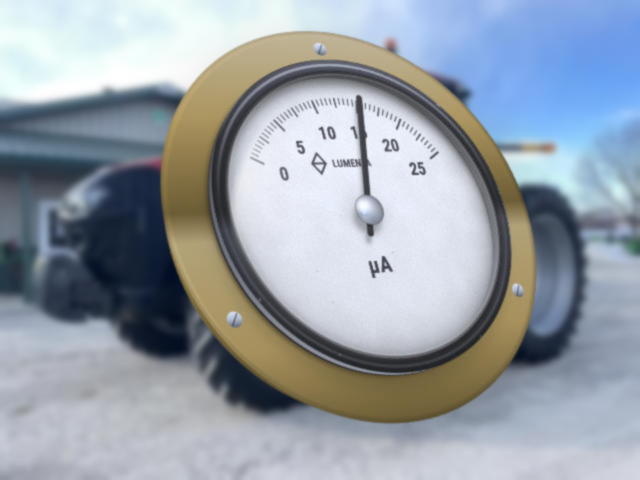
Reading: 15 µA
